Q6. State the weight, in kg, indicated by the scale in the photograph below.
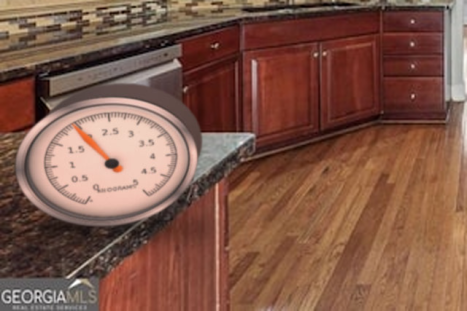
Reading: 2 kg
